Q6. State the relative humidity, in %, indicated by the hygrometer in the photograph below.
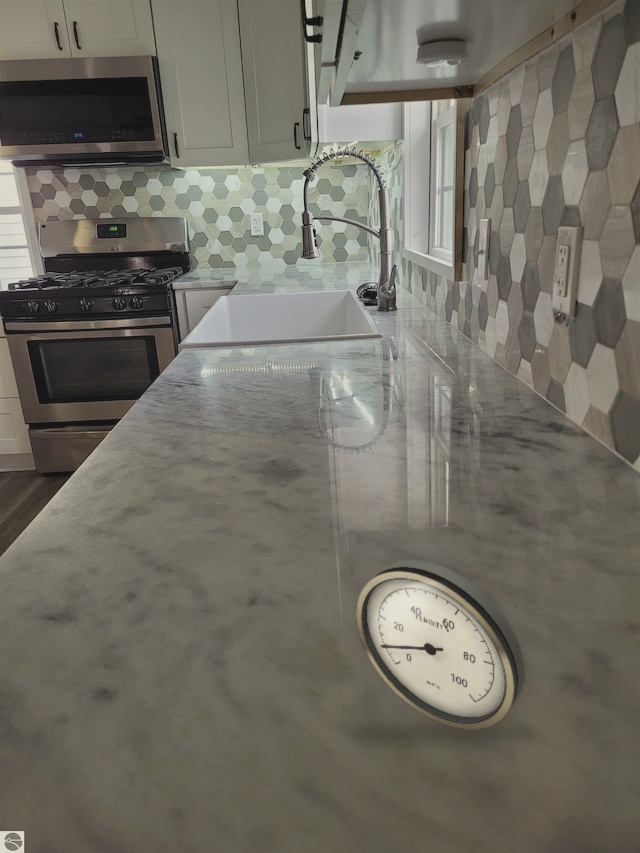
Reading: 8 %
